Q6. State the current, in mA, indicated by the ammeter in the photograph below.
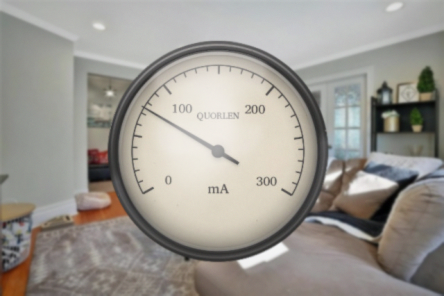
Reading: 75 mA
